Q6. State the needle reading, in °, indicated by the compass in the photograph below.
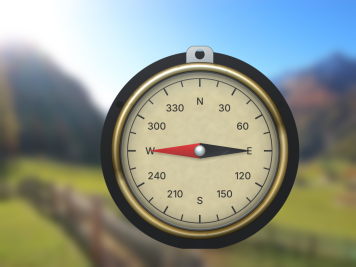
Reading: 270 °
